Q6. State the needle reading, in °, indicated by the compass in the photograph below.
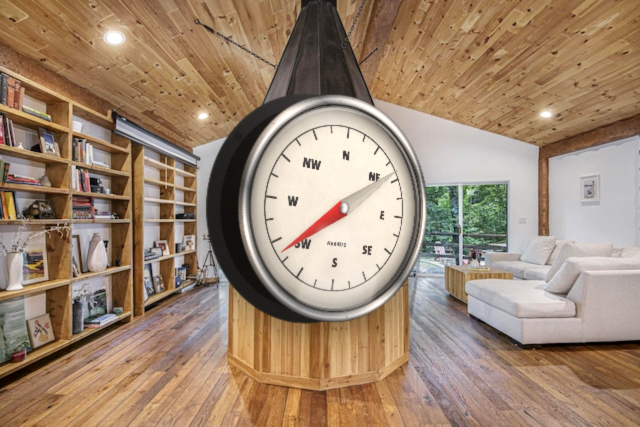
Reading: 232.5 °
